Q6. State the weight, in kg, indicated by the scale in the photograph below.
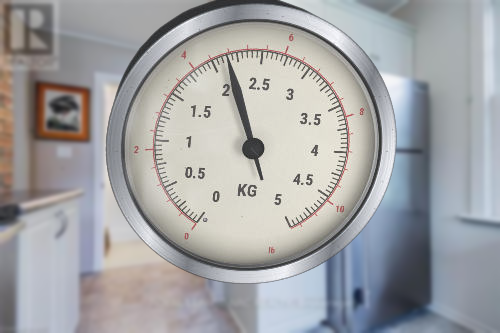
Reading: 2.15 kg
